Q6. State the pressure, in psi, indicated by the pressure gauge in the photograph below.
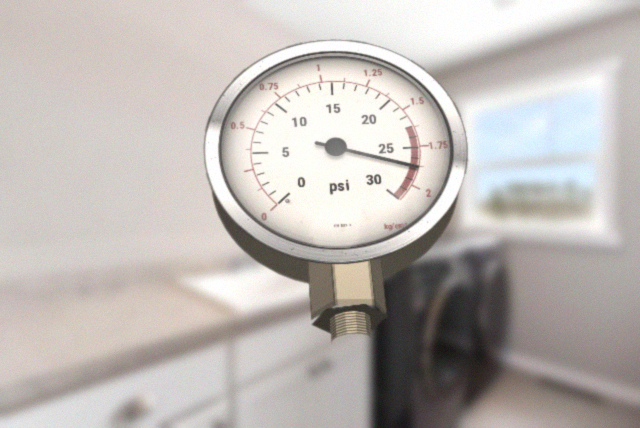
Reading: 27 psi
